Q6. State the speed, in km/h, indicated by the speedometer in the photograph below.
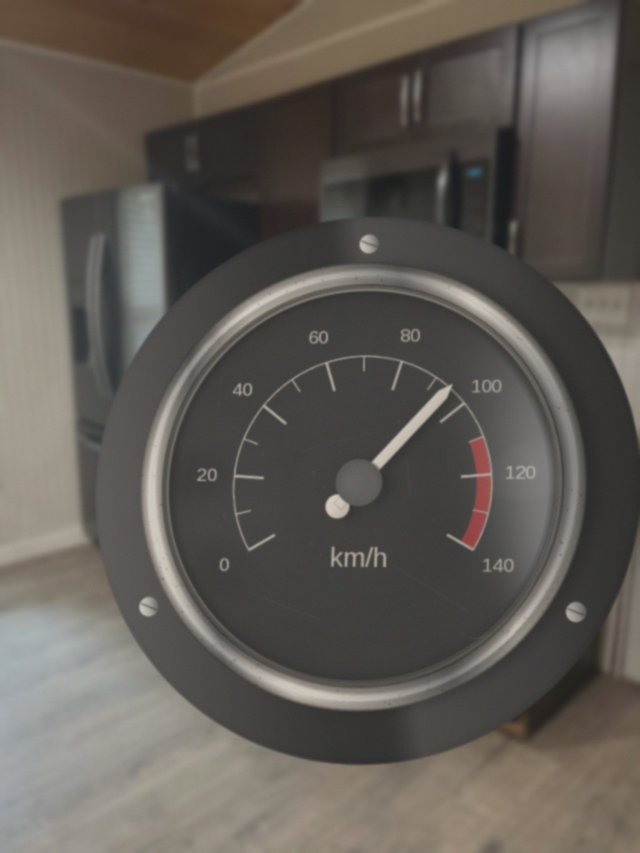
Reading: 95 km/h
